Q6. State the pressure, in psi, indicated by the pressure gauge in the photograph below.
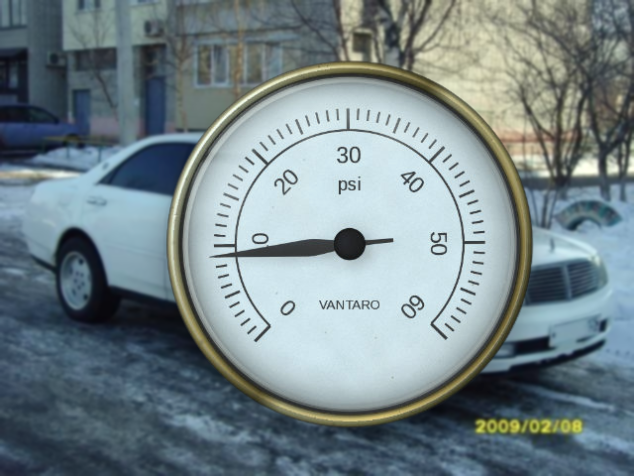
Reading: 9 psi
